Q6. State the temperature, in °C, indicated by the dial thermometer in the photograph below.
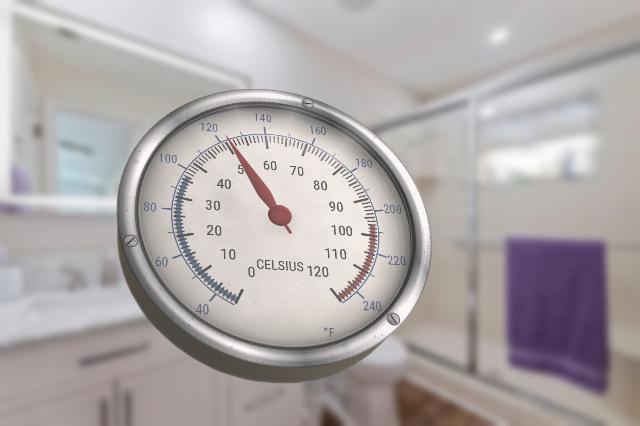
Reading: 50 °C
